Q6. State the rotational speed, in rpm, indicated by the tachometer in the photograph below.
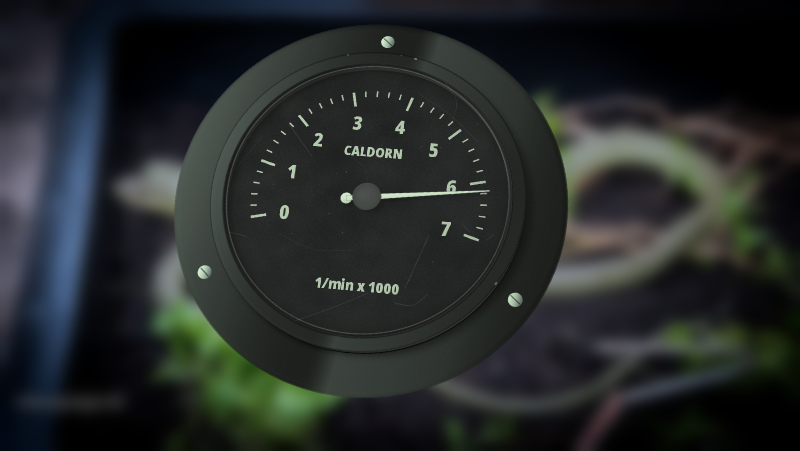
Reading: 6200 rpm
